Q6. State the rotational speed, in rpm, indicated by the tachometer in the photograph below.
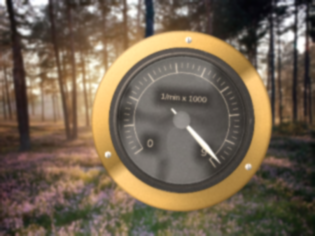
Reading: 8800 rpm
